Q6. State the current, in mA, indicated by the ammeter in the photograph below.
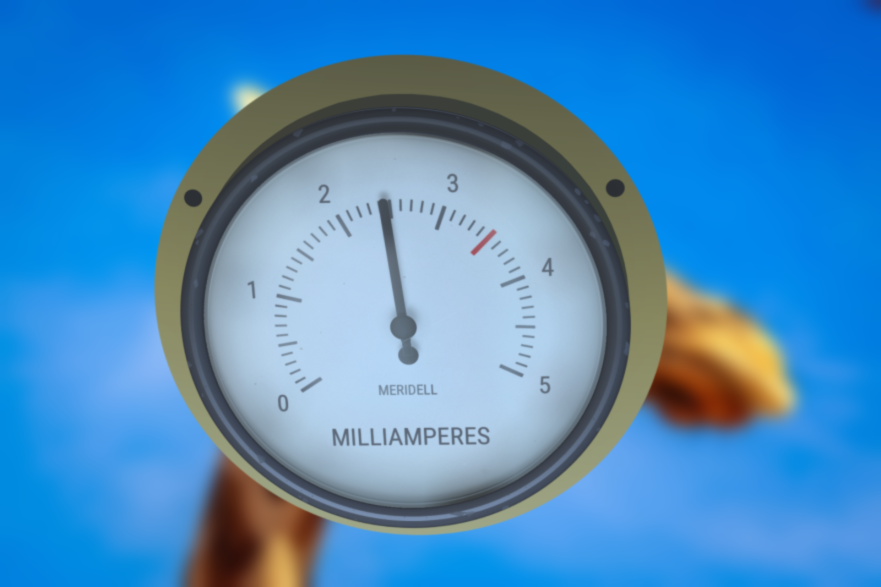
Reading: 2.45 mA
